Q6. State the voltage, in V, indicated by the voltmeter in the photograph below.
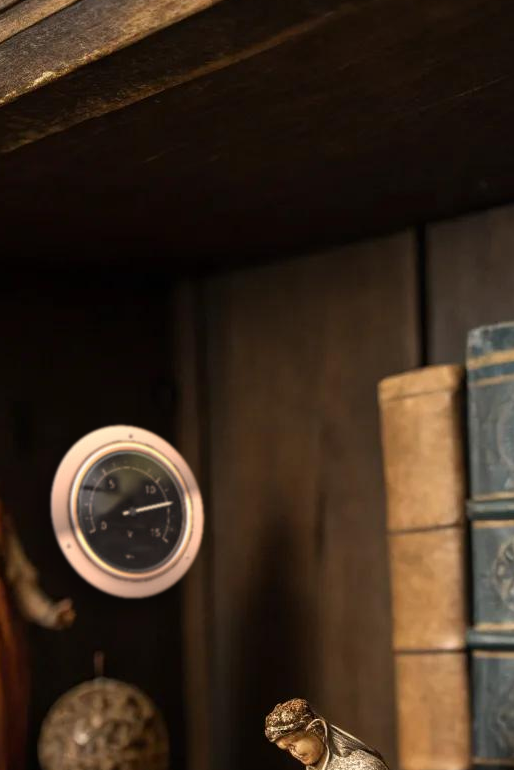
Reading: 12 V
